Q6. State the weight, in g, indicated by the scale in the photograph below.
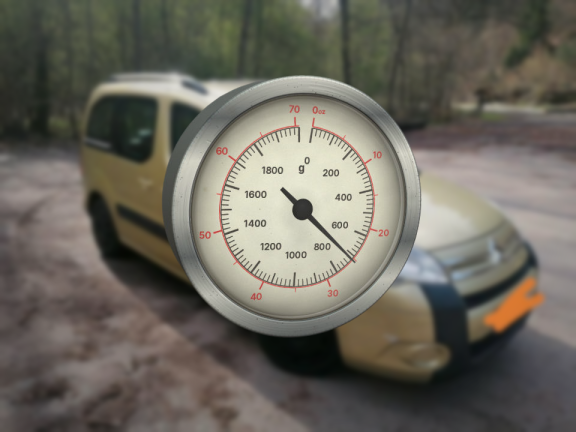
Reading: 720 g
